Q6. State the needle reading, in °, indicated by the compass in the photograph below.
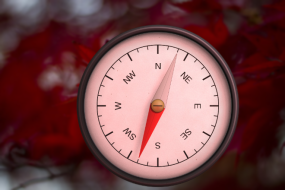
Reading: 200 °
